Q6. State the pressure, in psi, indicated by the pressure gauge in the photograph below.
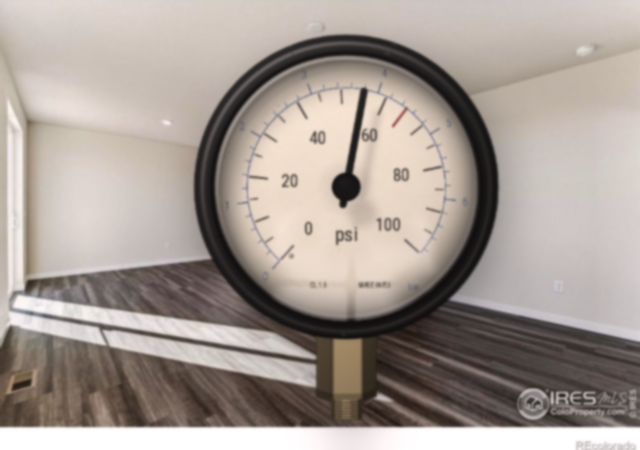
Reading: 55 psi
